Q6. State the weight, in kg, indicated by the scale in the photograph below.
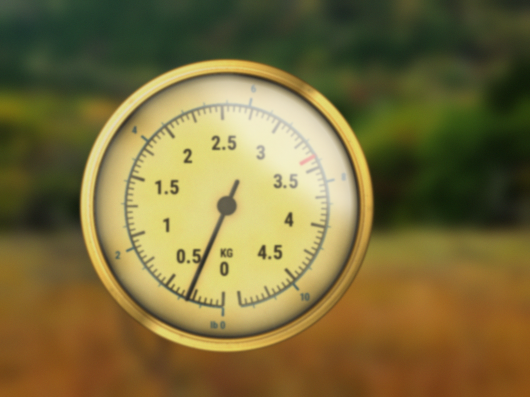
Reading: 0.3 kg
